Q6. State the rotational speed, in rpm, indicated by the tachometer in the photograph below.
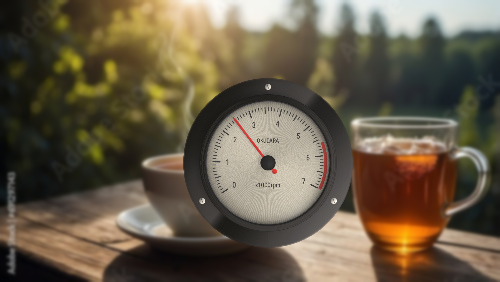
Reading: 2500 rpm
